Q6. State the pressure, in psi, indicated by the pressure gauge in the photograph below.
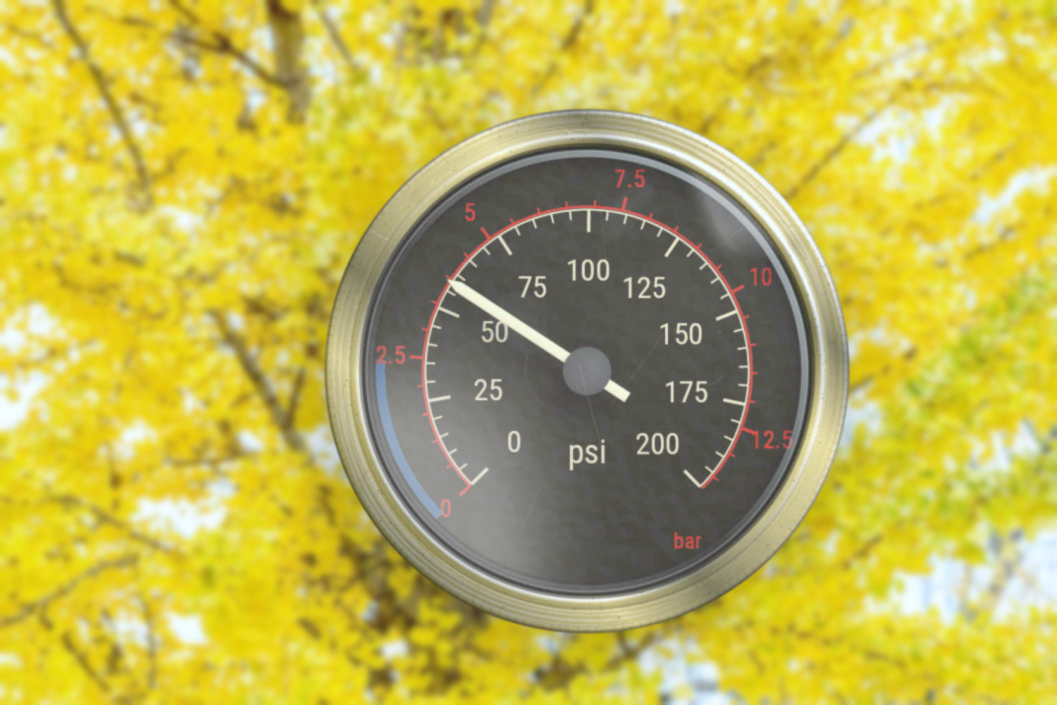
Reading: 57.5 psi
